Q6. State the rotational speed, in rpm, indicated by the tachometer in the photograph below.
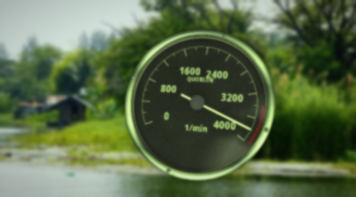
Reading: 3800 rpm
